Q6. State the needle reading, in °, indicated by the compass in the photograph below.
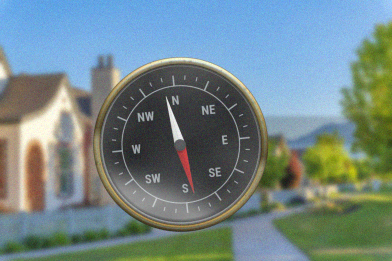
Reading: 170 °
